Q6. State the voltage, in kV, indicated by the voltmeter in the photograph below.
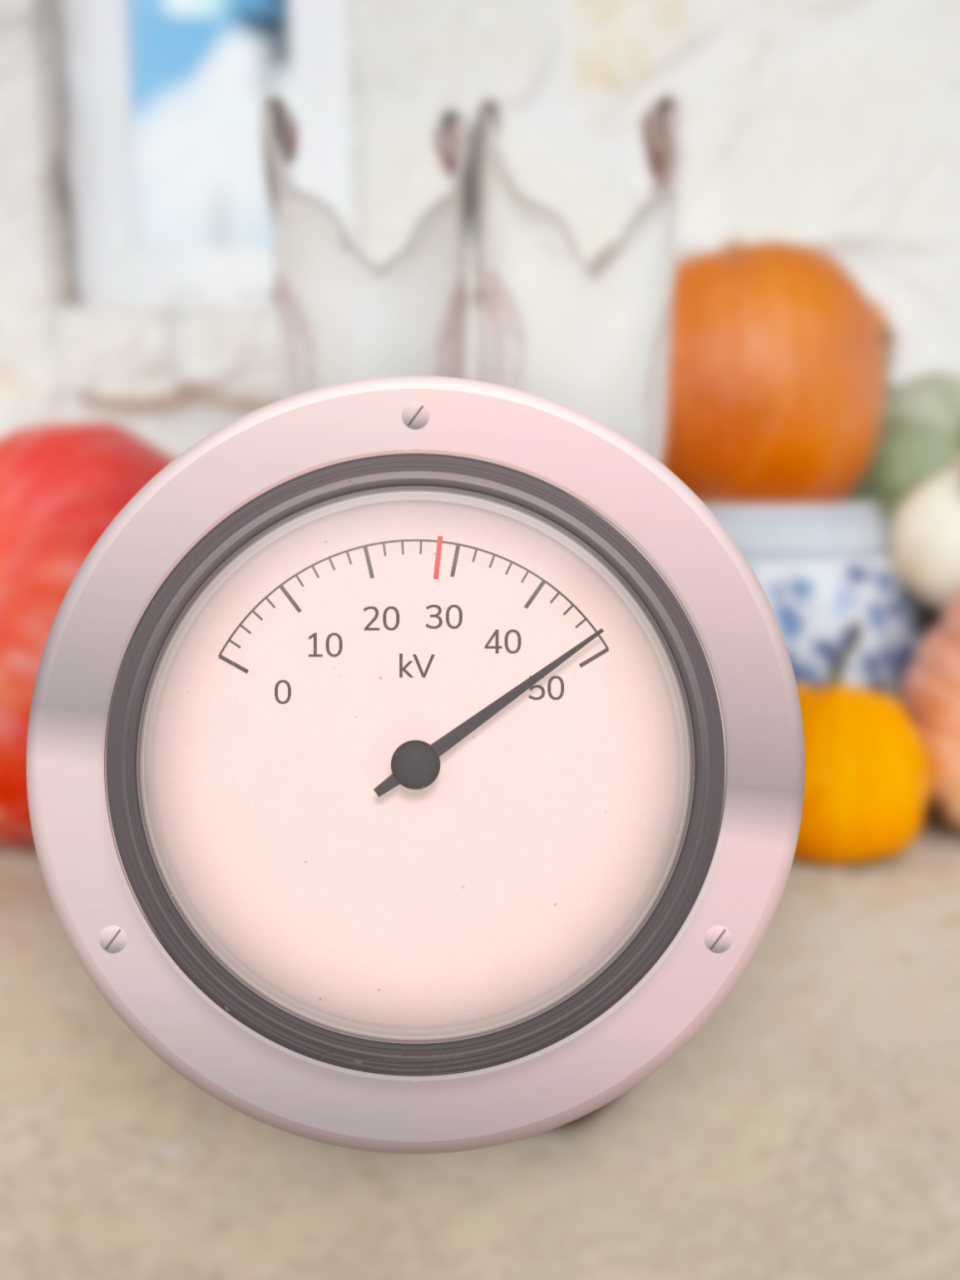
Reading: 48 kV
